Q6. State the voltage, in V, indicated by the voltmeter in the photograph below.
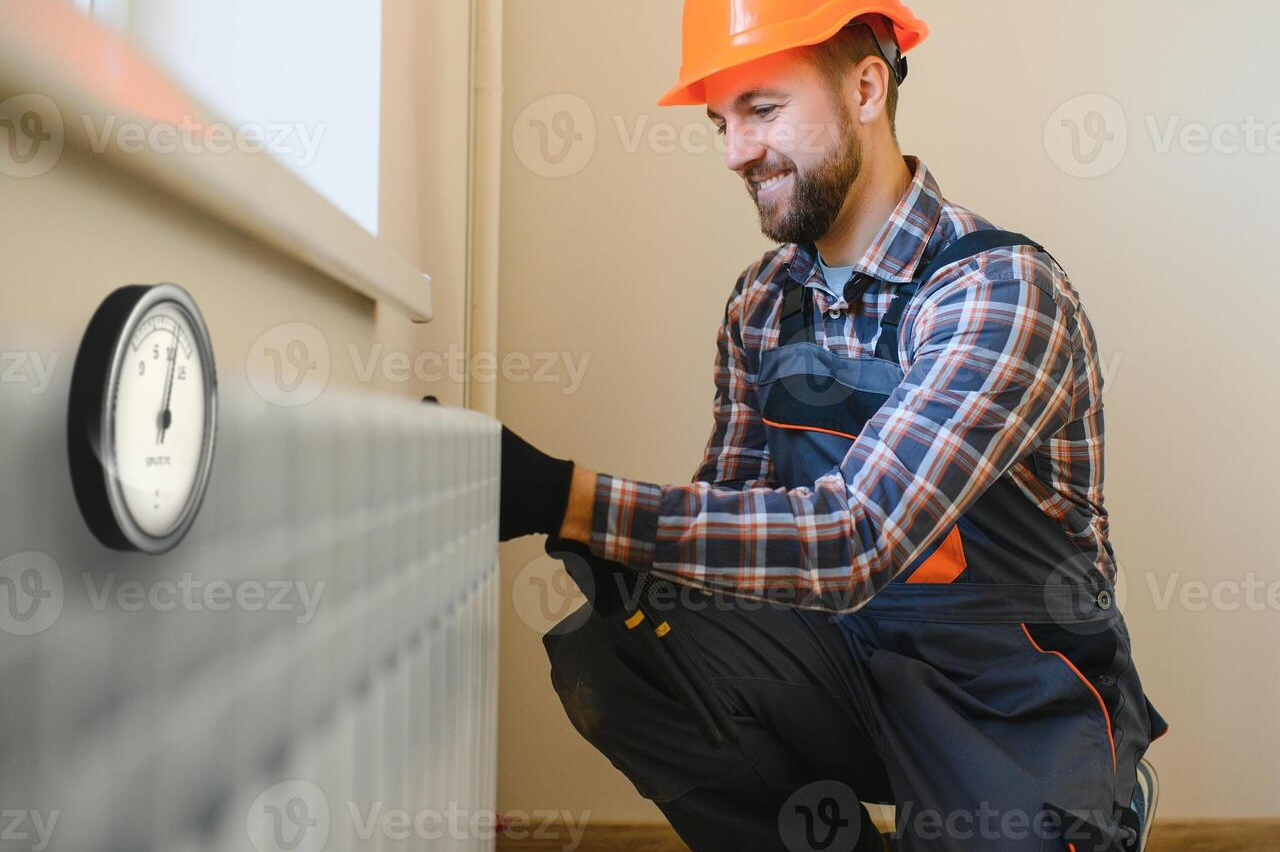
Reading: 10 V
